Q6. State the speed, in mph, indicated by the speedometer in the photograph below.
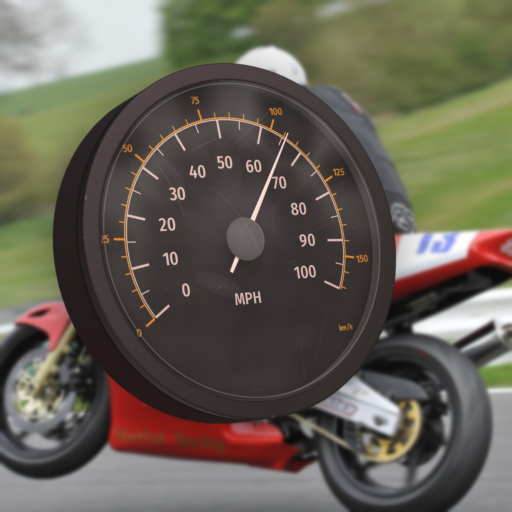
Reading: 65 mph
